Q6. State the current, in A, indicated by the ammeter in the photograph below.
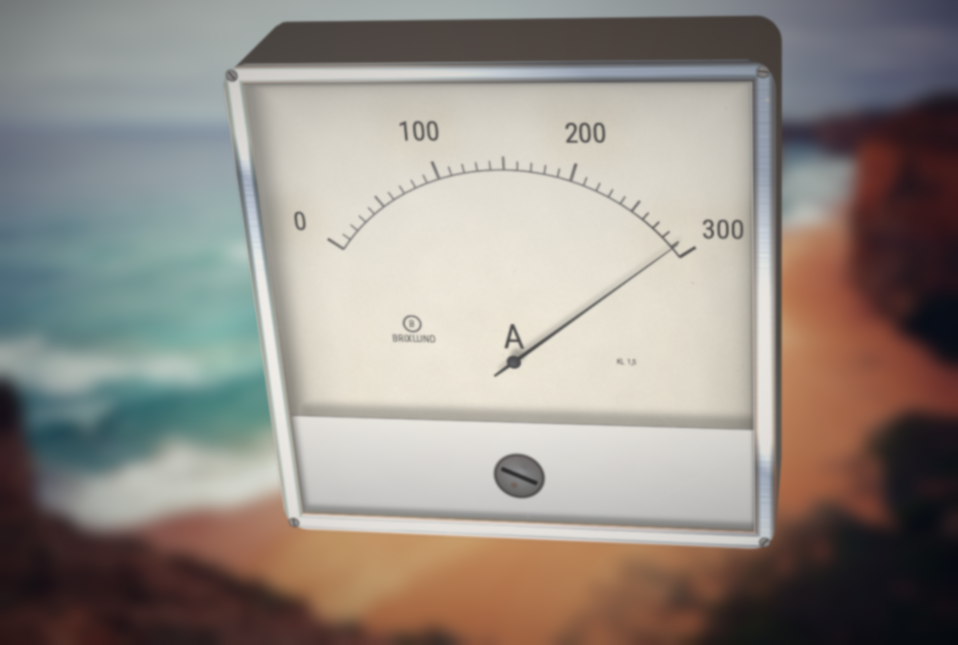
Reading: 290 A
